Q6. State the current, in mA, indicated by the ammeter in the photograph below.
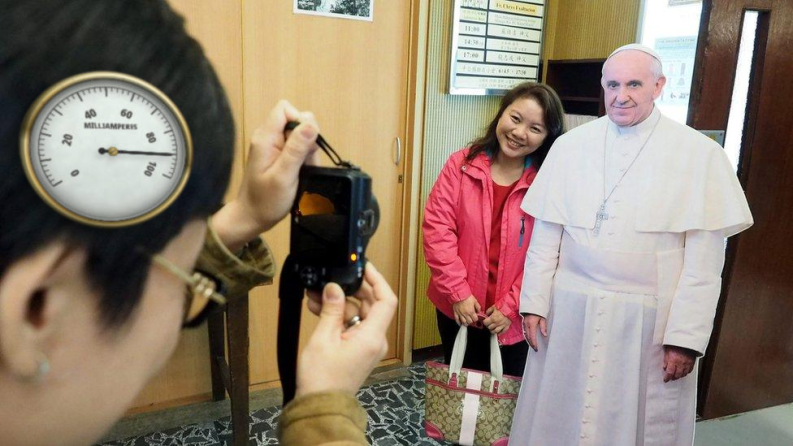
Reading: 90 mA
